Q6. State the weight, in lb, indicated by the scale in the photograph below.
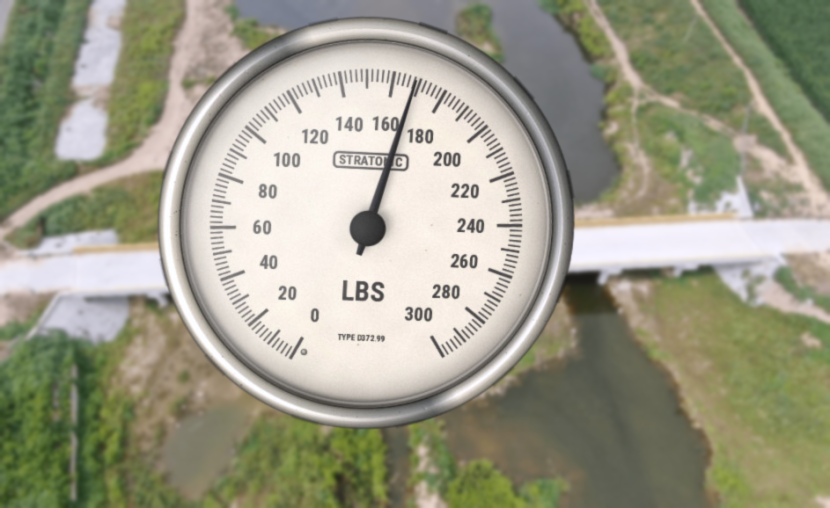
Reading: 168 lb
